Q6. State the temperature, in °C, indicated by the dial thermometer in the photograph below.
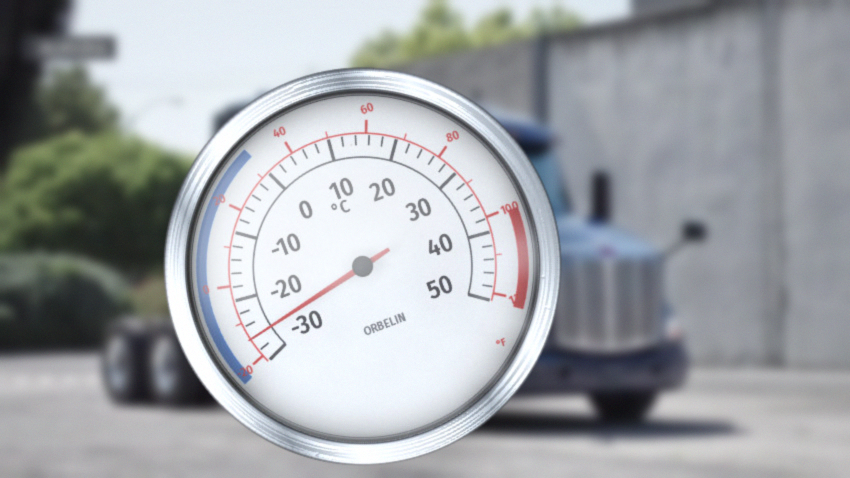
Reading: -26 °C
